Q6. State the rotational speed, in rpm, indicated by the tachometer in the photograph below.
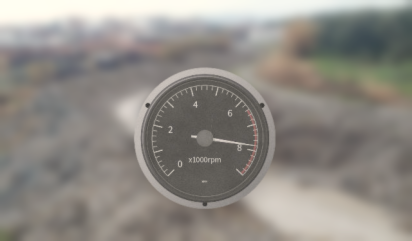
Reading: 7800 rpm
